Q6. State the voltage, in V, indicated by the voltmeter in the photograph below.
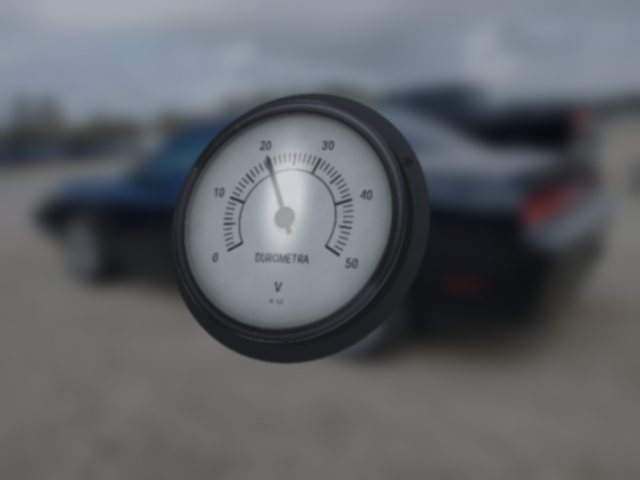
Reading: 20 V
